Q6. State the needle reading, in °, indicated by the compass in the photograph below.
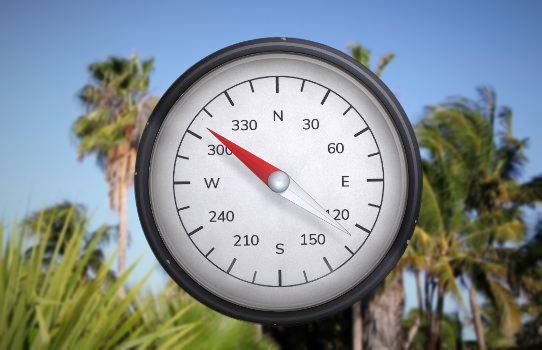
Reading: 307.5 °
